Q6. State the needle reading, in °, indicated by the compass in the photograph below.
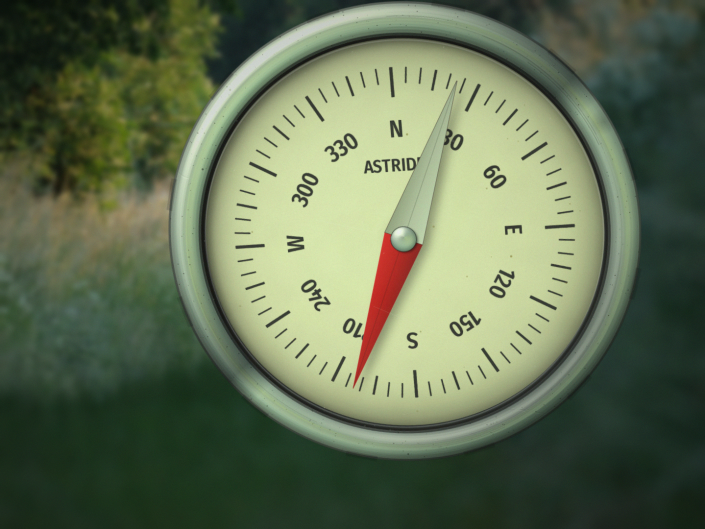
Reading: 202.5 °
